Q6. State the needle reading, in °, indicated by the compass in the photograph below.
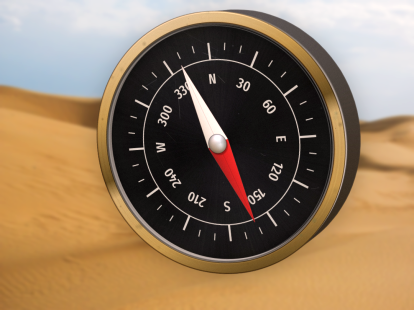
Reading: 160 °
